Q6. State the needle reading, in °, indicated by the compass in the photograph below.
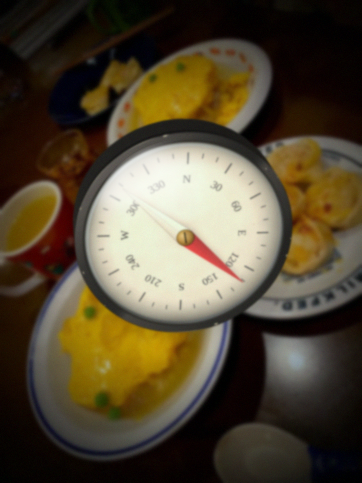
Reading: 130 °
